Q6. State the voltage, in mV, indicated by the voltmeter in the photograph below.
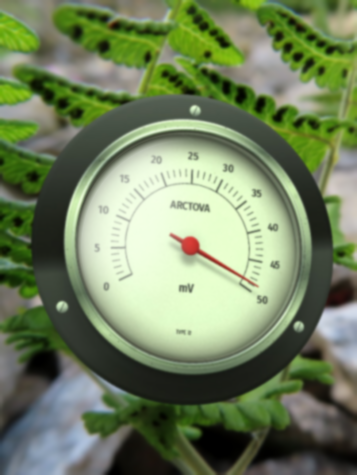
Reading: 49 mV
